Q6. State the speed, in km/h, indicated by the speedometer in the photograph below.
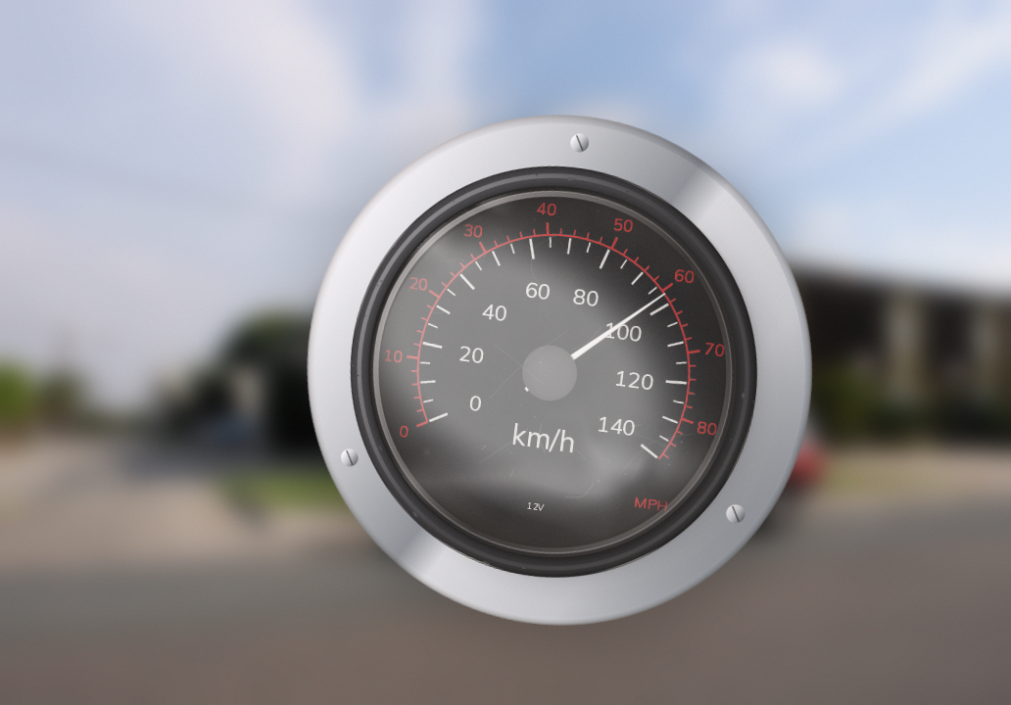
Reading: 97.5 km/h
